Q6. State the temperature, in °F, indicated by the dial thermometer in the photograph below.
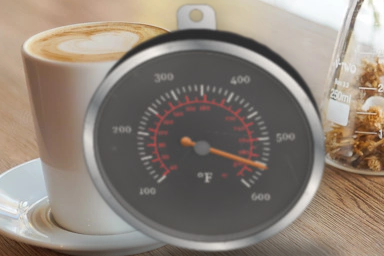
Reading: 550 °F
